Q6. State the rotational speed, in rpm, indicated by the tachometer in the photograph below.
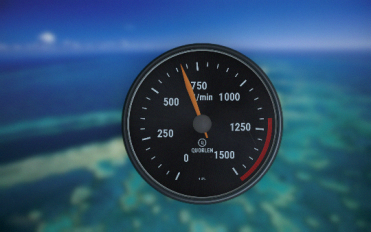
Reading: 675 rpm
